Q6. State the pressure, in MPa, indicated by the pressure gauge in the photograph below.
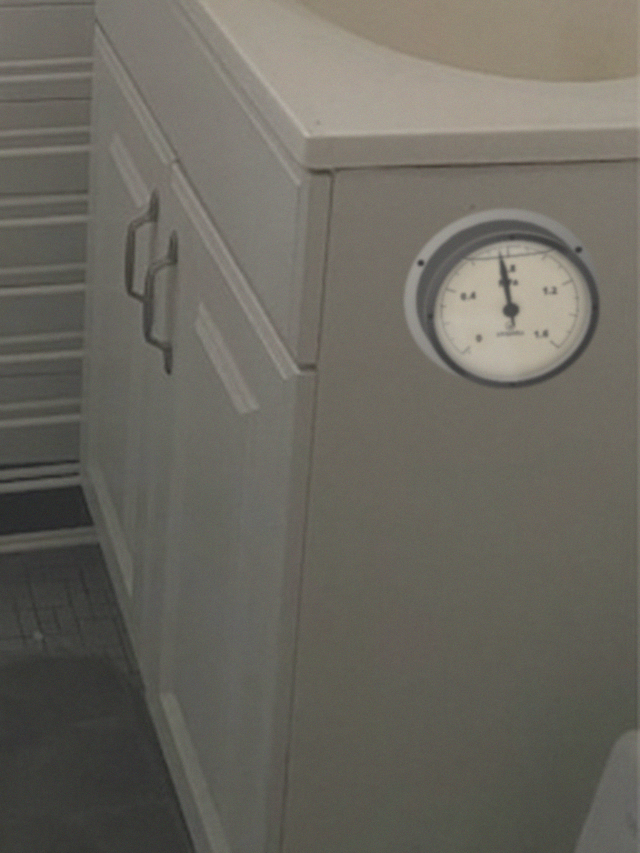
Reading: 0.75 MPa
